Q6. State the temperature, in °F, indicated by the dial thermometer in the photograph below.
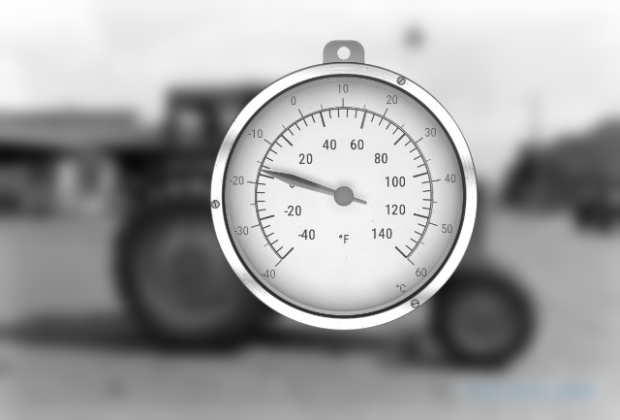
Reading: 2 °F
